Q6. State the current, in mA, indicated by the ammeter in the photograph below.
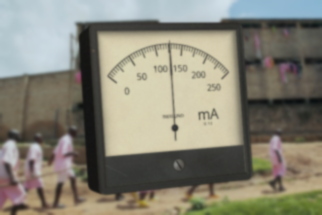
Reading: 125 mA
